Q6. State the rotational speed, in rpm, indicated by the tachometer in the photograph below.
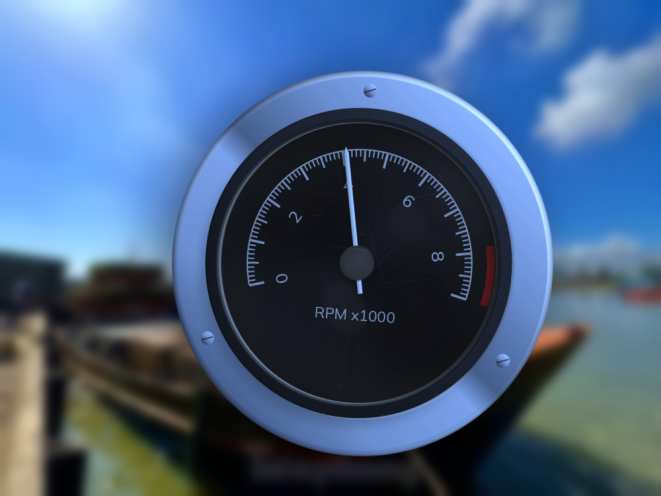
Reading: 4100 rpm
